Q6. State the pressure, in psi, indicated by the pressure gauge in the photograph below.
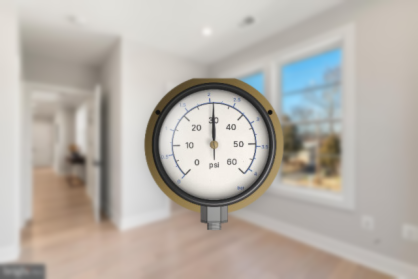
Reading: 30 psi
